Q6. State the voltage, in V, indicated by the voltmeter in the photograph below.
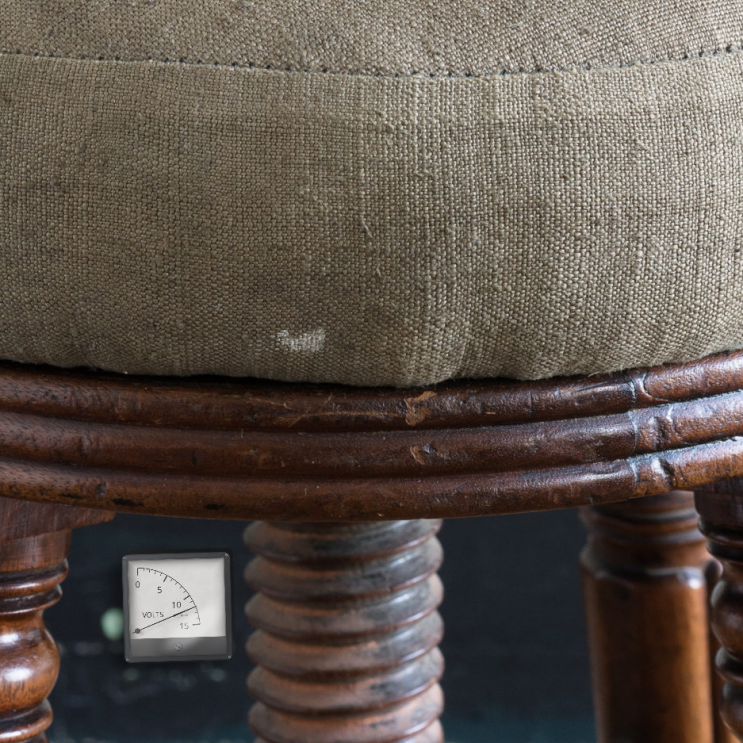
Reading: 12 V
